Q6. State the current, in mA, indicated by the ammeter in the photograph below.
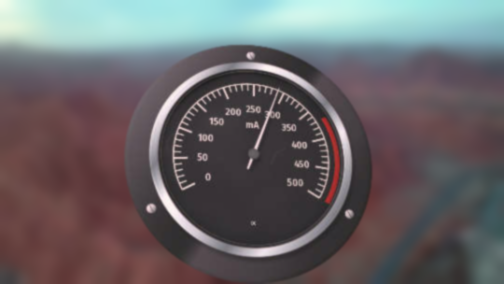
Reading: 290 mA
